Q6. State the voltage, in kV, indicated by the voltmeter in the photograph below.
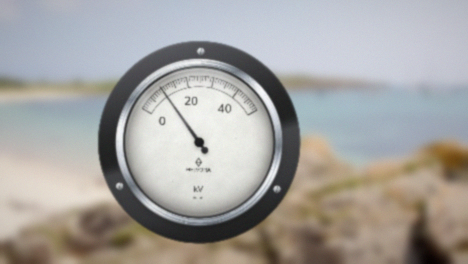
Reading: 10 kV
